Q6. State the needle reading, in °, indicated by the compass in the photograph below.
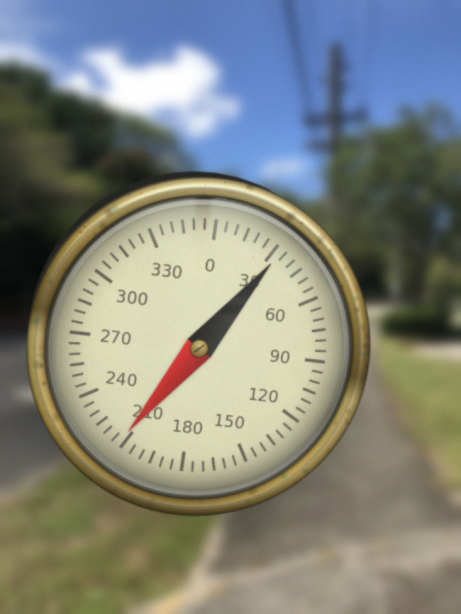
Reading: 212.5 °
